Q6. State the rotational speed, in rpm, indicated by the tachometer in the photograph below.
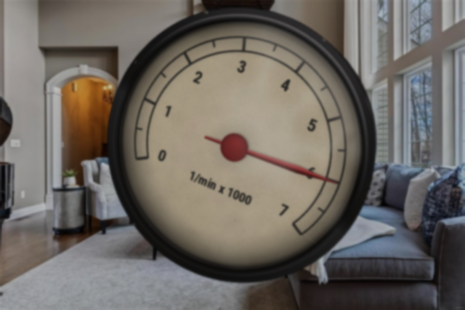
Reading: 6000 rpm
